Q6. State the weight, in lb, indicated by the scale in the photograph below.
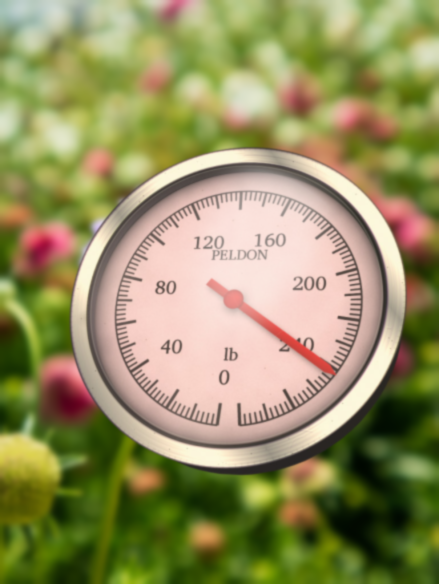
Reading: 242 lb
